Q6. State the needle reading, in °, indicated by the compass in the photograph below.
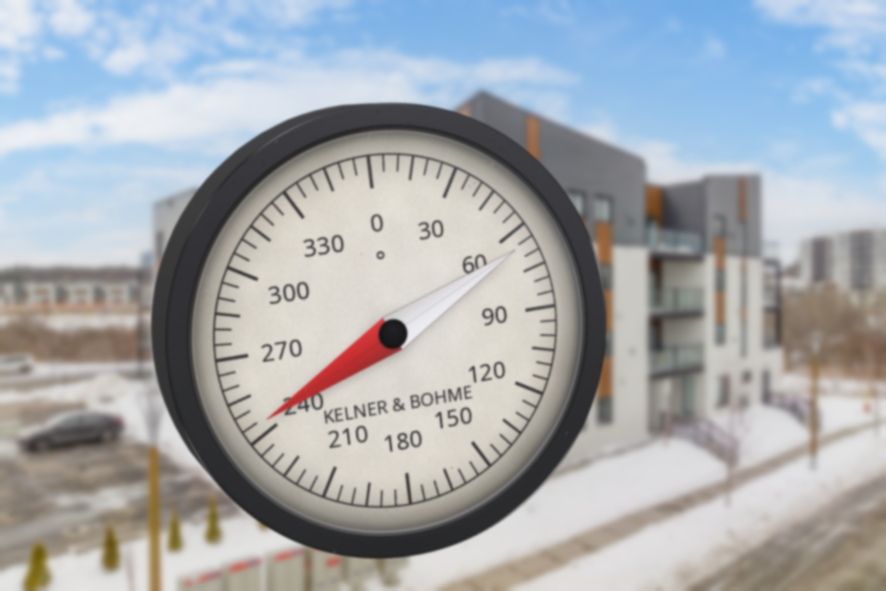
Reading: 245 °
